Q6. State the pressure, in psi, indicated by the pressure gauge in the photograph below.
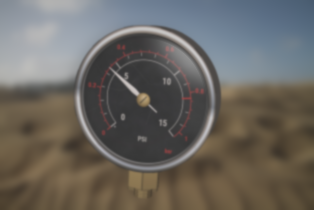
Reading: 4.5 psi
